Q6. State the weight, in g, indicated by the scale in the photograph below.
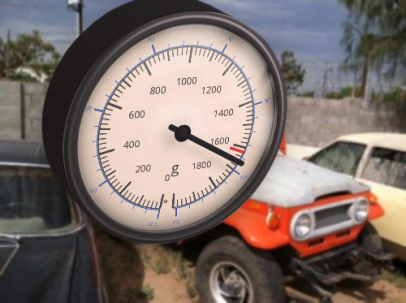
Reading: 1660 g
